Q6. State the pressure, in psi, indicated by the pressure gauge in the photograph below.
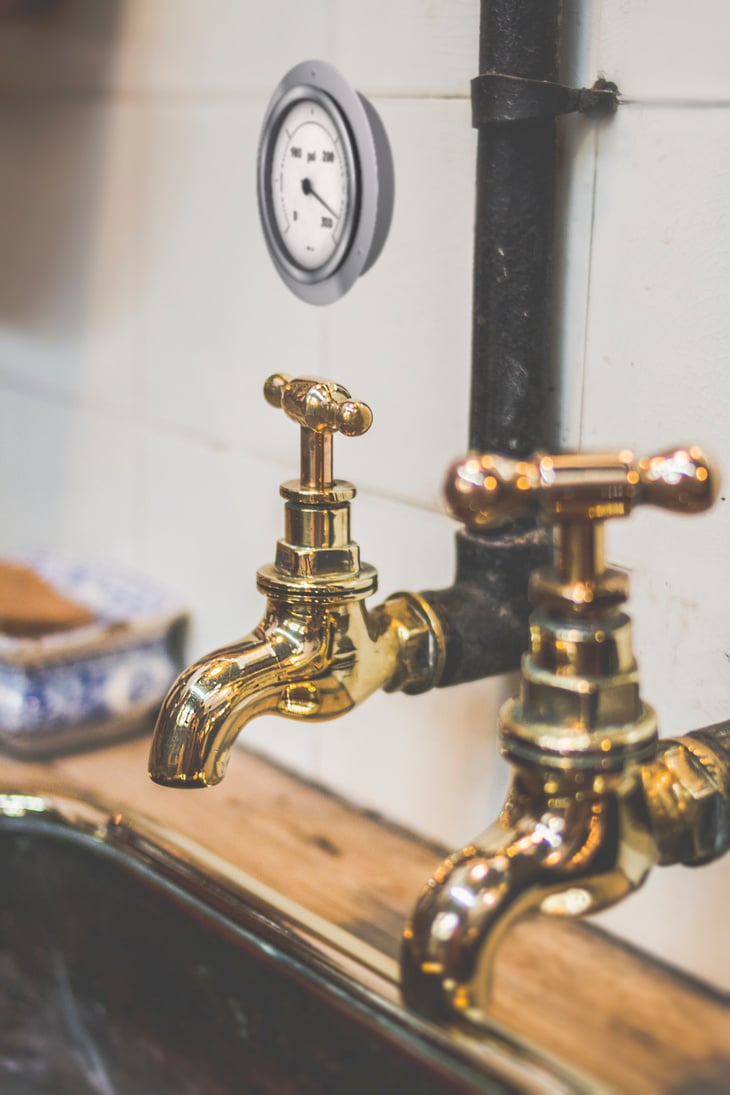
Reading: 275 psi
